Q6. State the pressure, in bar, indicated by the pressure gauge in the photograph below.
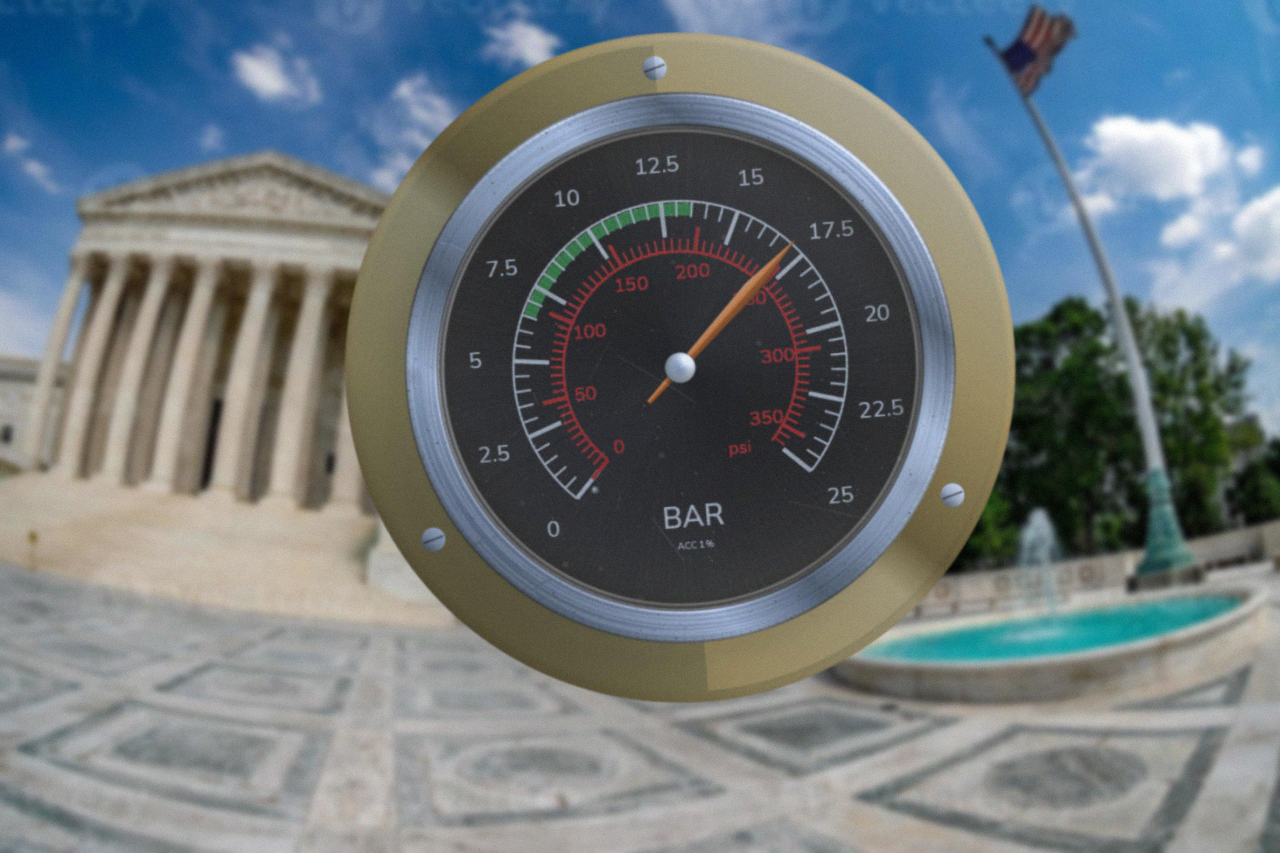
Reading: 17 bar
